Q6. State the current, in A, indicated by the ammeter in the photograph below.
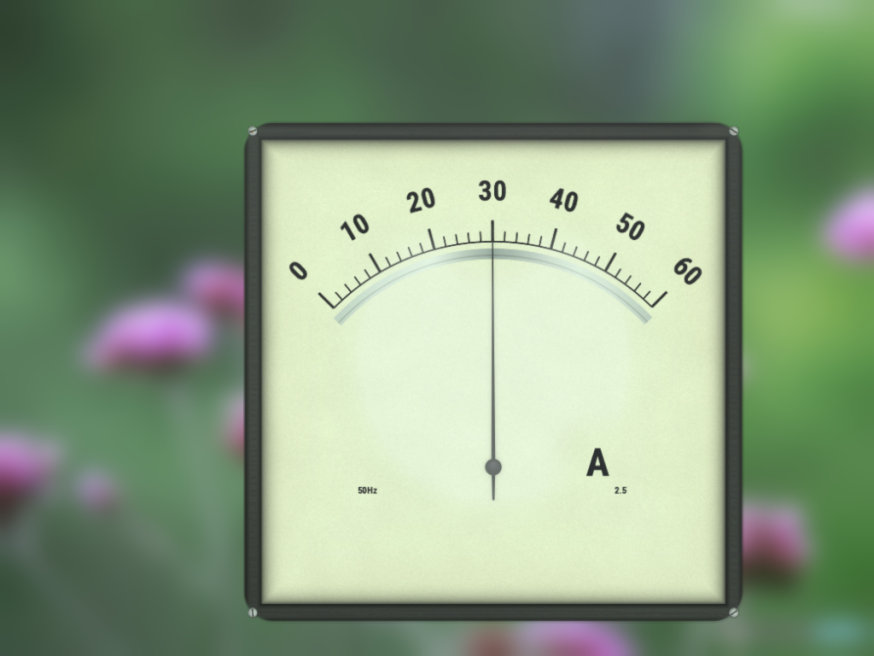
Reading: 30 A
